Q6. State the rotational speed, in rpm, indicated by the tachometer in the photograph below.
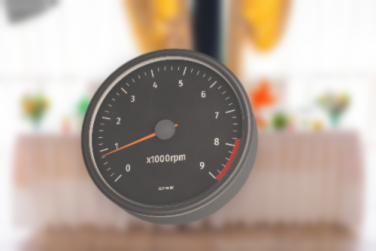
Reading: 800 rpm
